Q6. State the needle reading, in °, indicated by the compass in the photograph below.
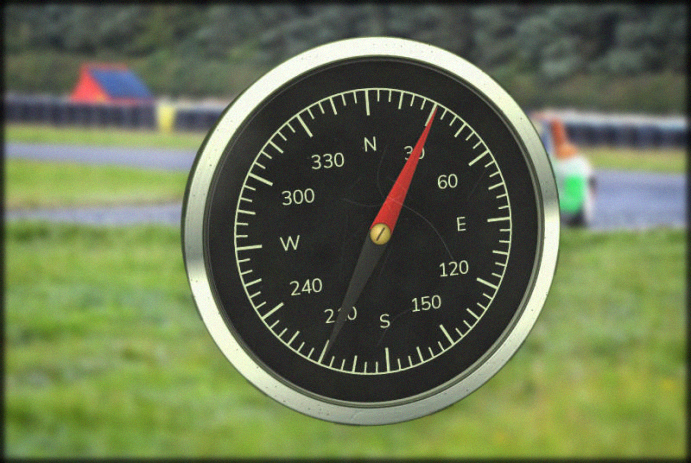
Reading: 30 °
